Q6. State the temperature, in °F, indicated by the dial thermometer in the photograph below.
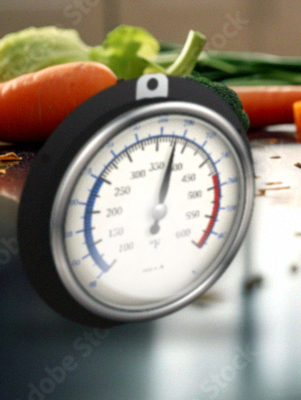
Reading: 375 °F
